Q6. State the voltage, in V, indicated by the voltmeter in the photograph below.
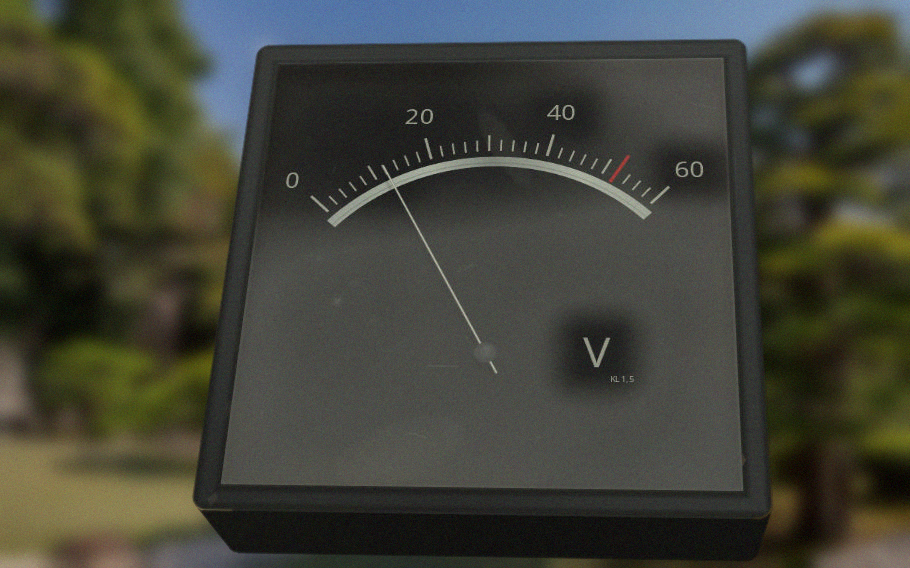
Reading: 12 V
